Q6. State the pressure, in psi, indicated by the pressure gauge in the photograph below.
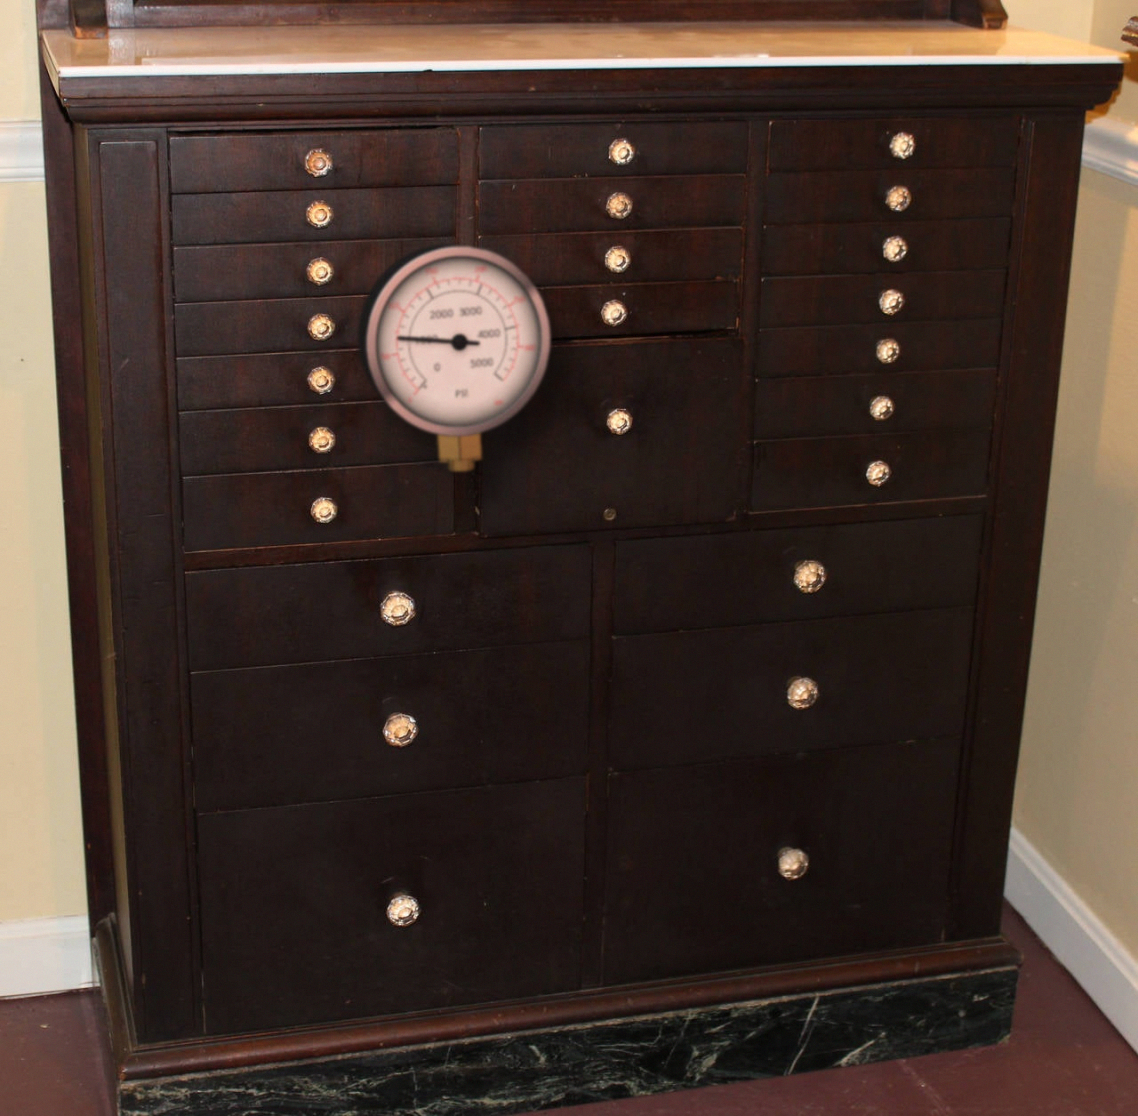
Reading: 1000 psi
